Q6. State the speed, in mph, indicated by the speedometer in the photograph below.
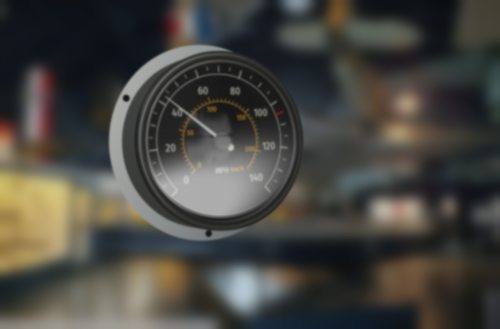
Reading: 42.5 mph
